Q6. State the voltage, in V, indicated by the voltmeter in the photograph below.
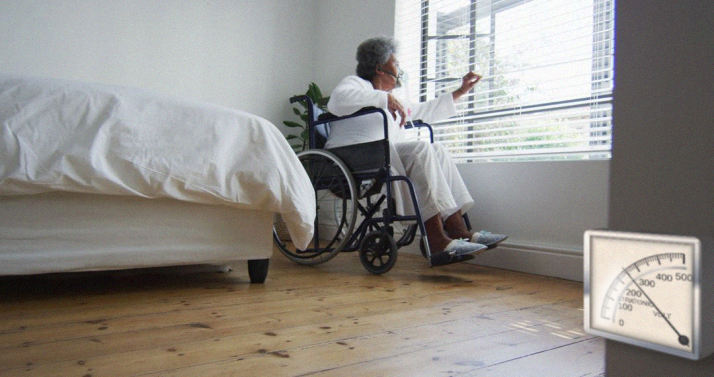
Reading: 250 V
